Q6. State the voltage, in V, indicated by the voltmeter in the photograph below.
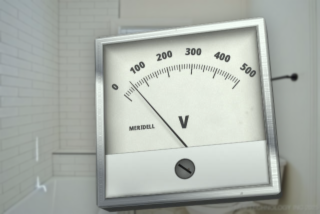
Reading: 50 V
